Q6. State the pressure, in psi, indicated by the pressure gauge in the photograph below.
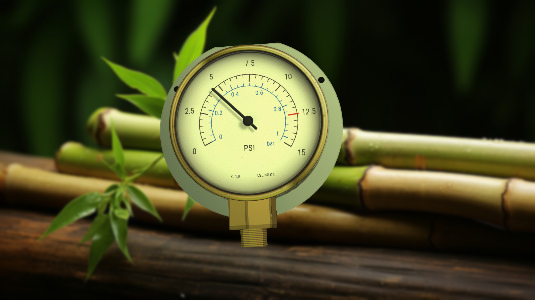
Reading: 4.5 psi
